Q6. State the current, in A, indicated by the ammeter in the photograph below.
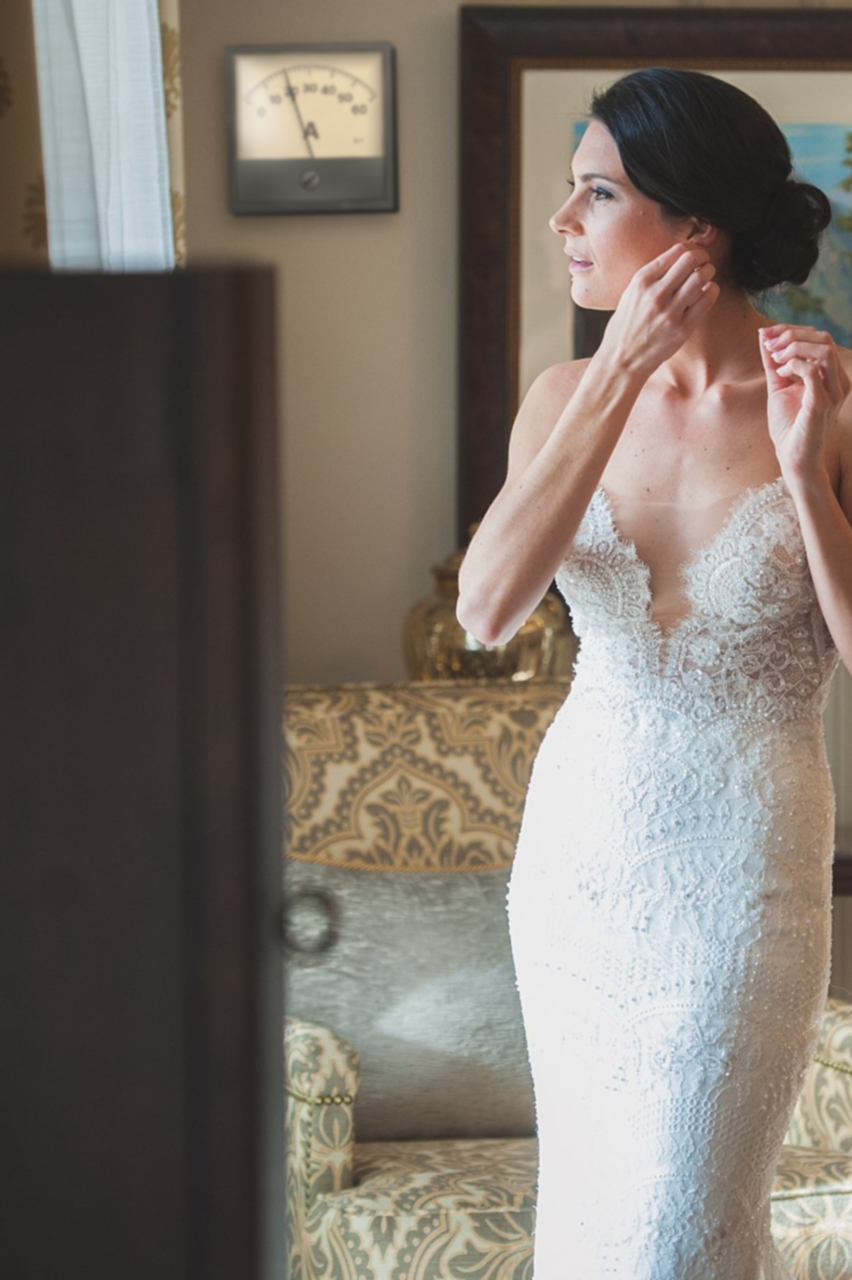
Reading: 20 A
